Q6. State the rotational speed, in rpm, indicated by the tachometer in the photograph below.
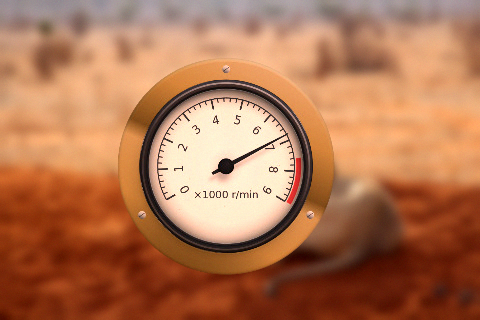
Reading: 6800 rpm
